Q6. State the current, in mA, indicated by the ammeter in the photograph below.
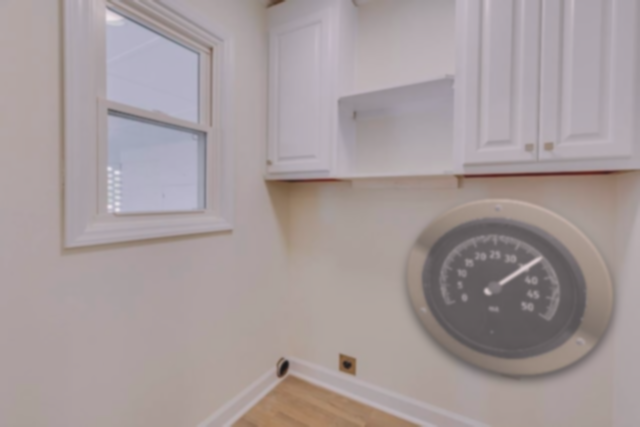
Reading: 35 mA
